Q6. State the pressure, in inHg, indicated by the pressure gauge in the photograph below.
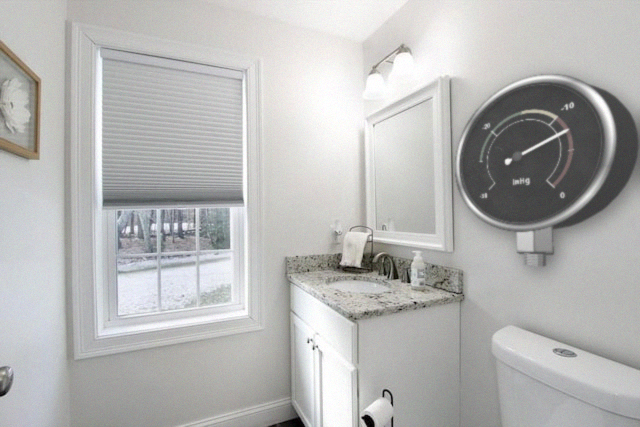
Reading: -7.5 inHg
